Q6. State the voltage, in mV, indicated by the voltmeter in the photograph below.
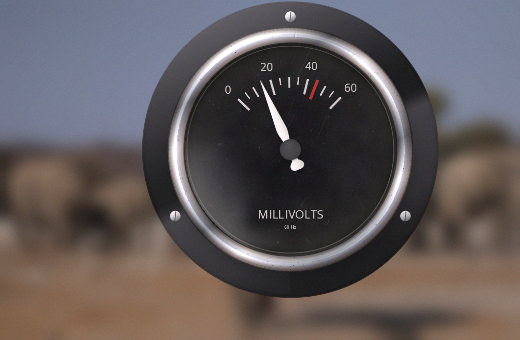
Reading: 15 mV
